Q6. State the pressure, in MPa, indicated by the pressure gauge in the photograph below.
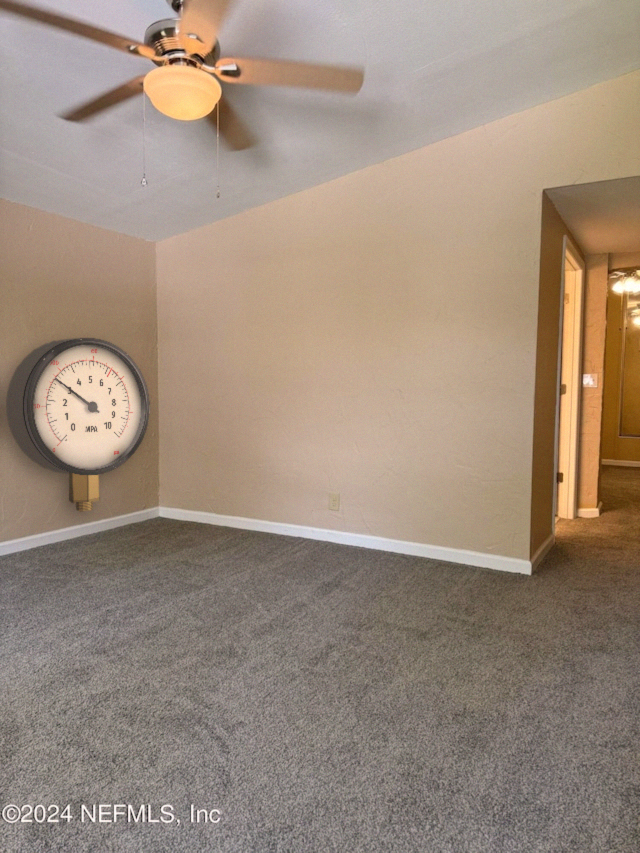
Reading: 3 MPa
